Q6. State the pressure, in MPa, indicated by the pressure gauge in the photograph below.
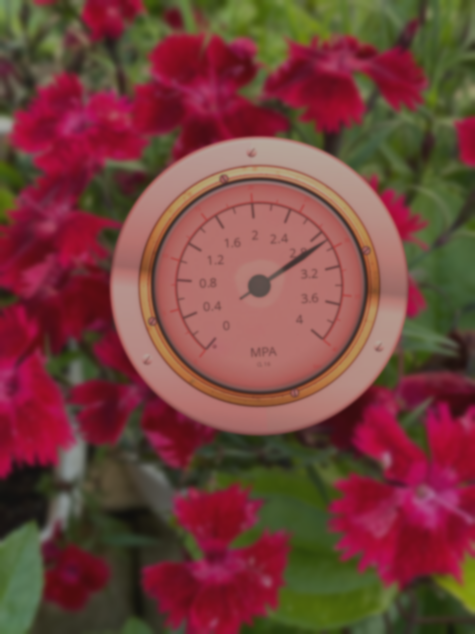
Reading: 2.9 MPa
